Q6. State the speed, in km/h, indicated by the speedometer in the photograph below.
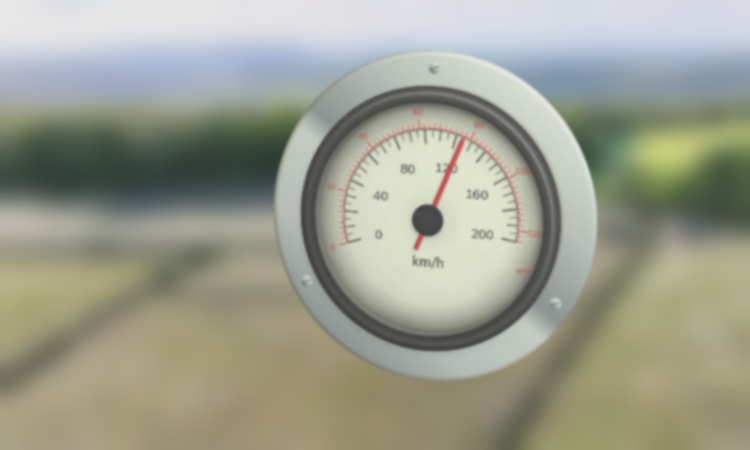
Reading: 125 km/h
